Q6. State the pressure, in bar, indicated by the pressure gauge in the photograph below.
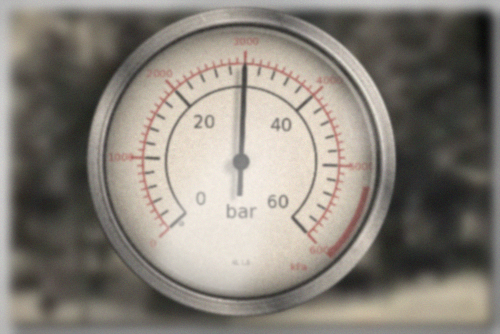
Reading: 30 bar
